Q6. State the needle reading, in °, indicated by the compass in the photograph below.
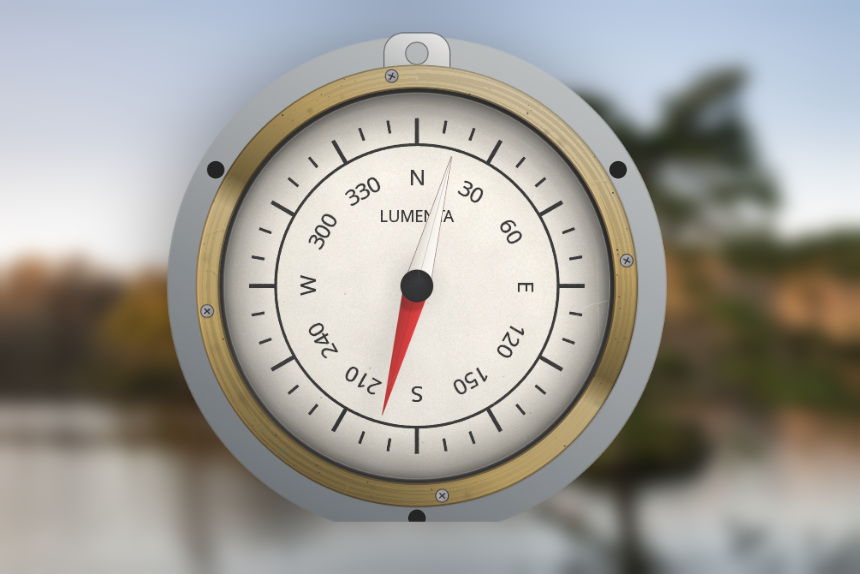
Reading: 195 °
